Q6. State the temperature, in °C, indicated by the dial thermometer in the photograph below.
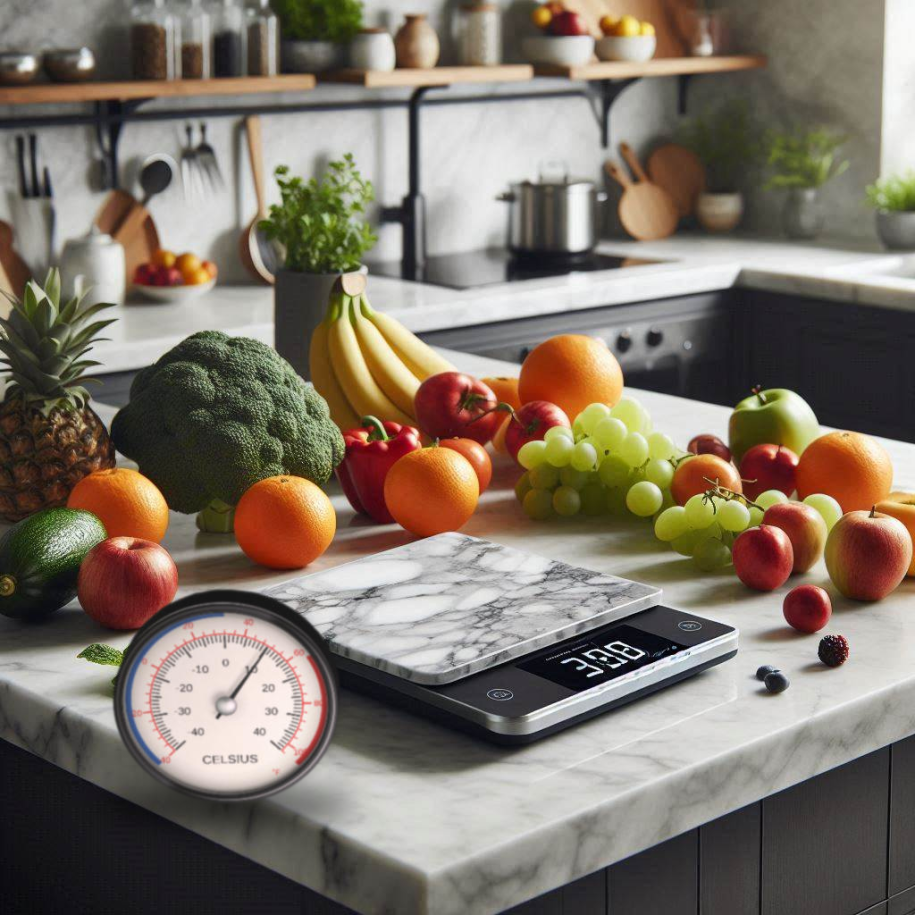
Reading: 10 °C
